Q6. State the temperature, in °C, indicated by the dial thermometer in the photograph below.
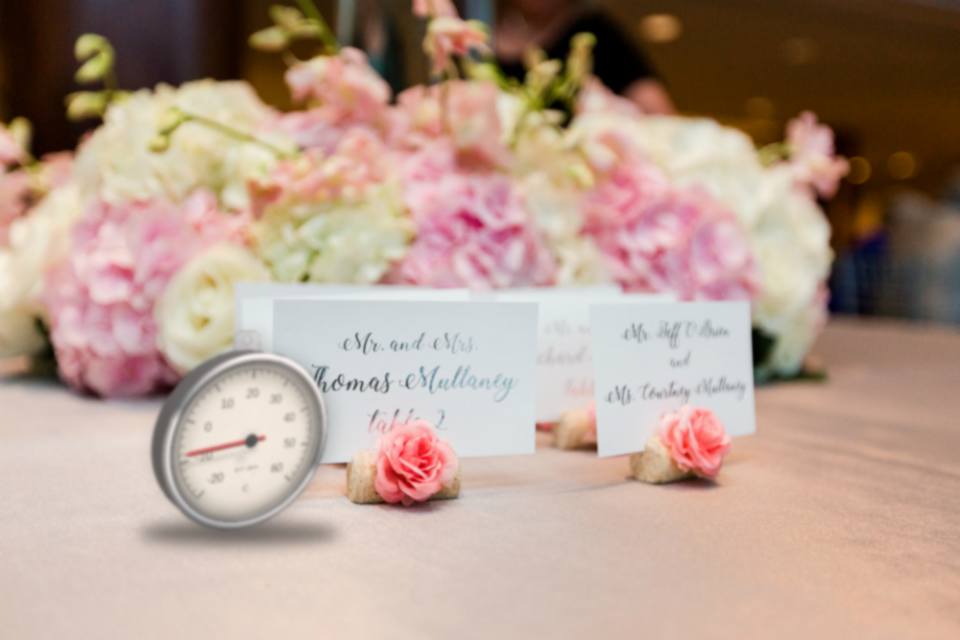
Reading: -8 °C
